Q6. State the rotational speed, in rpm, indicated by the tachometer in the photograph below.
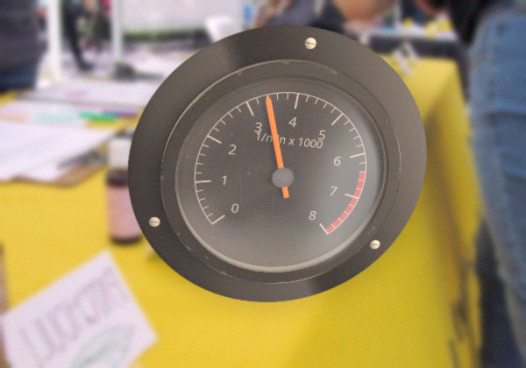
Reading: 3400 rpm
